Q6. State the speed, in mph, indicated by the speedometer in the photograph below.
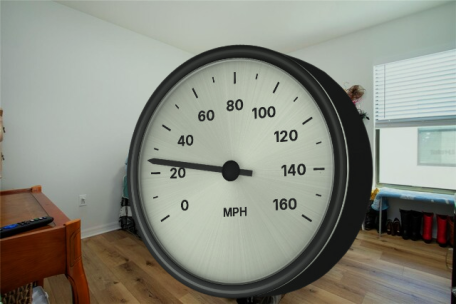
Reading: 25 mph
